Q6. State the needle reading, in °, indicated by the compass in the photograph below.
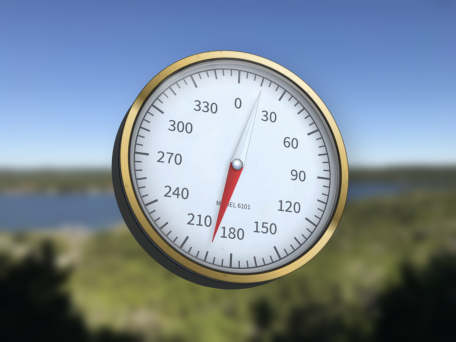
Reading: 195 °
